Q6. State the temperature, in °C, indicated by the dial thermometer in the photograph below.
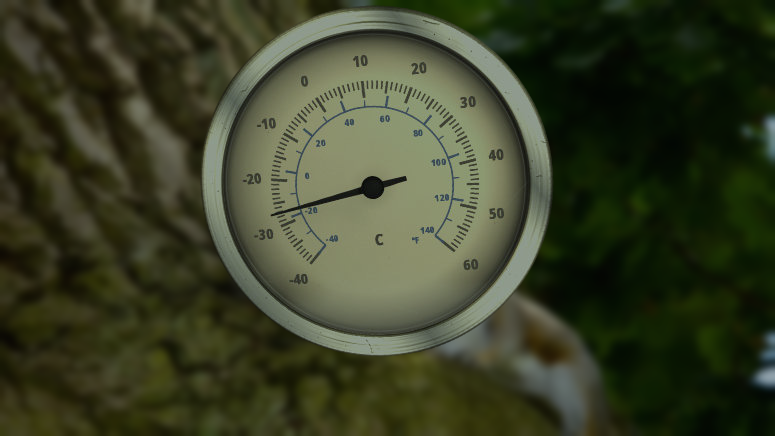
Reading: -27 °C
